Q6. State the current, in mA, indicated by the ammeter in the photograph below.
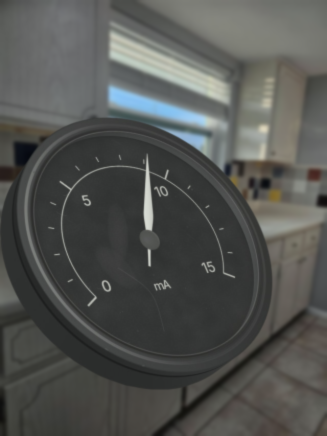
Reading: 9 mA
